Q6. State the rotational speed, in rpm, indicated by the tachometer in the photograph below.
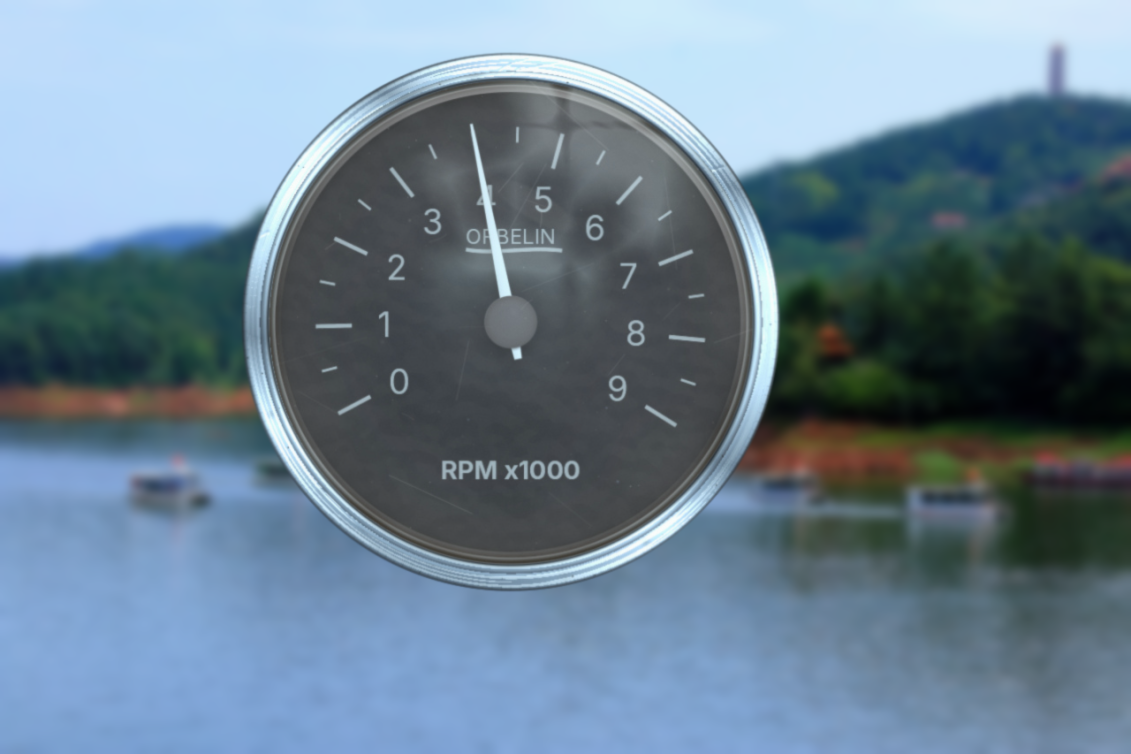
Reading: 4000 rpm
